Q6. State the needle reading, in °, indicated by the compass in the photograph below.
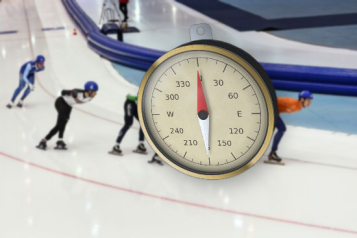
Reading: 0 °
